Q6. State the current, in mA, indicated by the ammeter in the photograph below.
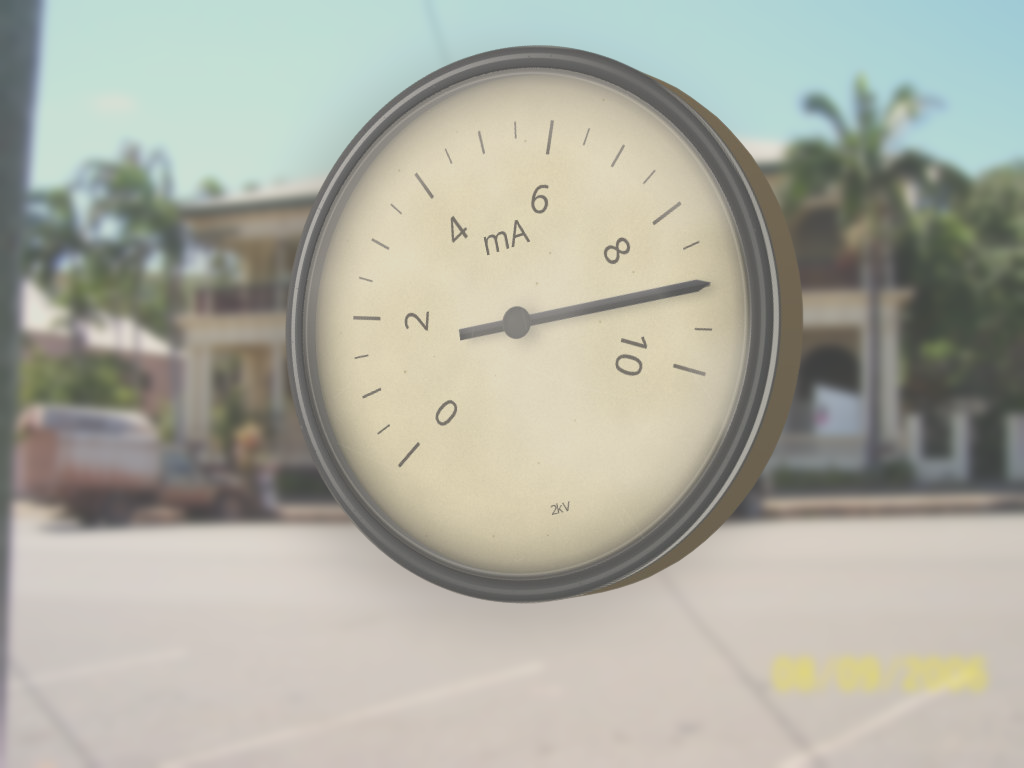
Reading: 9 mA
